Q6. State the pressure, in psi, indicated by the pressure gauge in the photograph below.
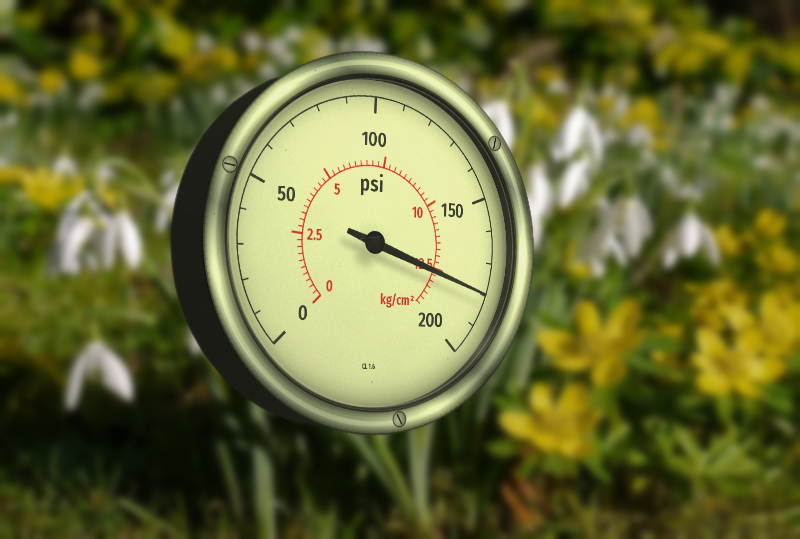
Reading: 180 psi
